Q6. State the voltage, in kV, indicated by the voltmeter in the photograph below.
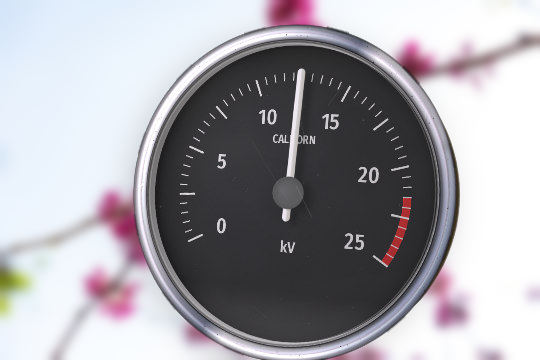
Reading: 12.5 kV
